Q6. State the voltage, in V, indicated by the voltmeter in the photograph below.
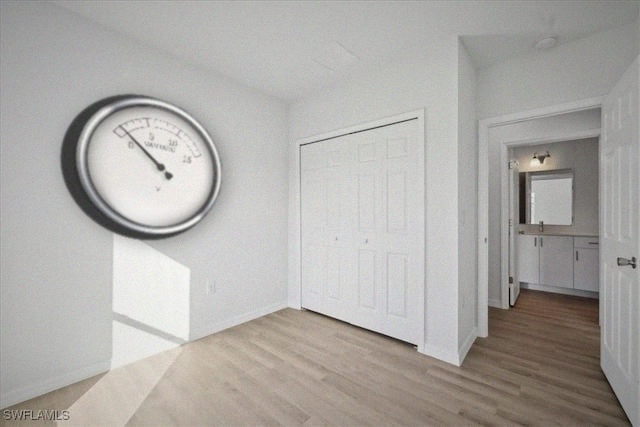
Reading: 1 V
